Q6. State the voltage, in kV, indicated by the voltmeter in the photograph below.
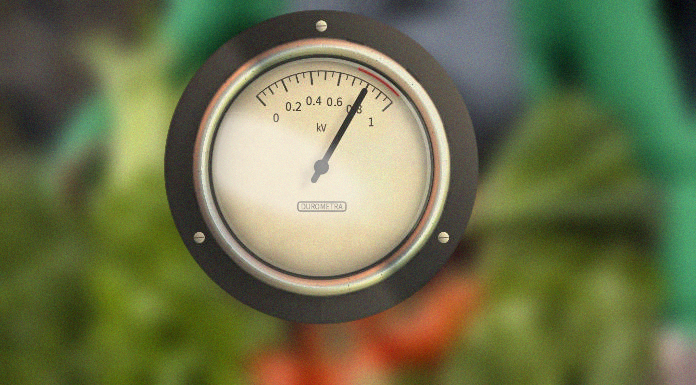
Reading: 0.8 kV
